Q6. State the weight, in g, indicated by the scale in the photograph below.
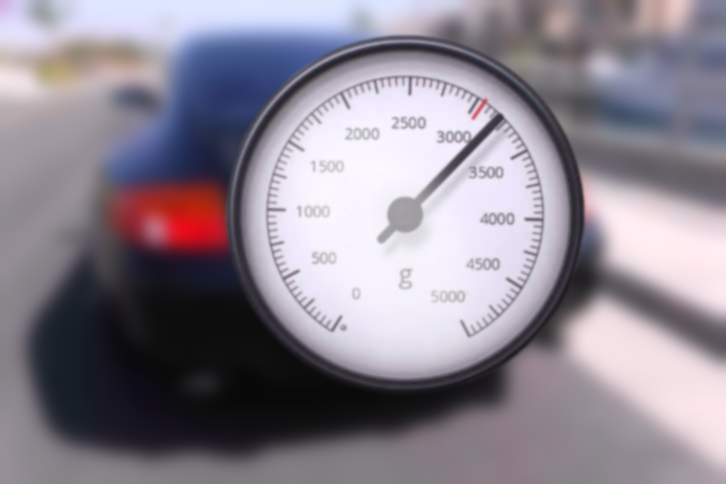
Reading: 3200 g
